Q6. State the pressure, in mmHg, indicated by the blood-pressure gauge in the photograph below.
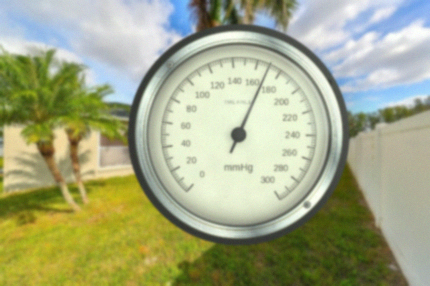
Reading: 170 mmHg
